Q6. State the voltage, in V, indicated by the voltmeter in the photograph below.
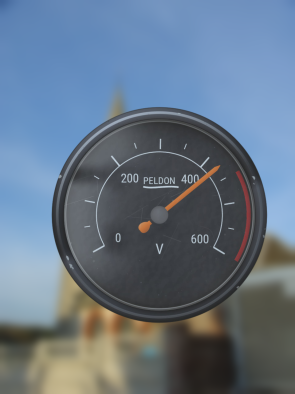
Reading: 425 V
